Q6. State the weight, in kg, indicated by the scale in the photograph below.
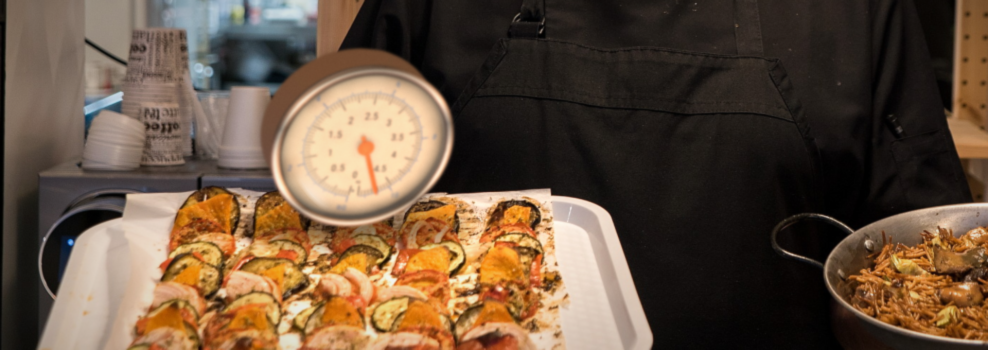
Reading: 4.75 kg
